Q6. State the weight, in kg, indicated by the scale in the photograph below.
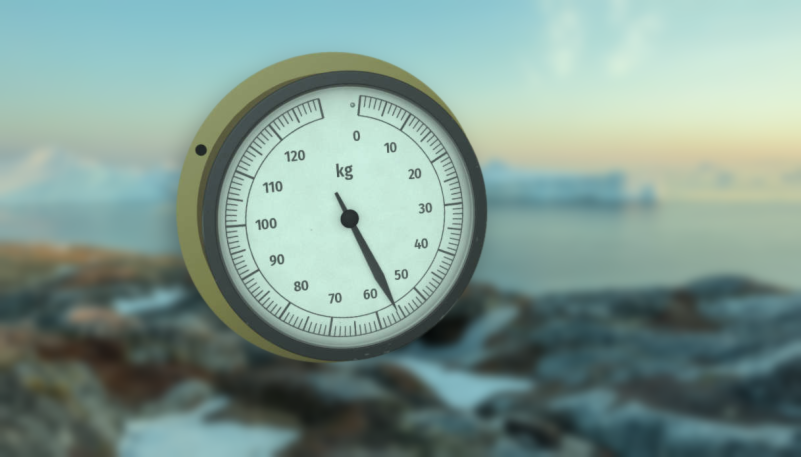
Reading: 56 kg
